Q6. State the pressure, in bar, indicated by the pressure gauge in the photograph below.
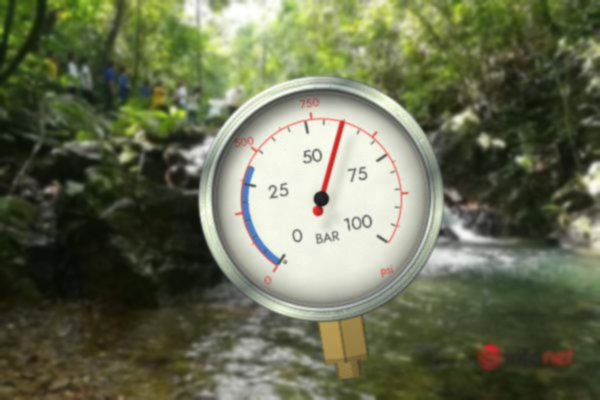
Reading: 60 bar
